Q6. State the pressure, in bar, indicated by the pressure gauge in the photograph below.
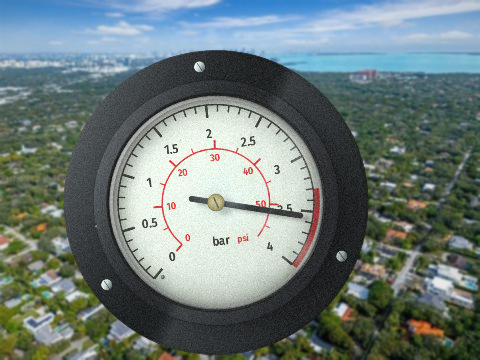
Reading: 3.55 bar
